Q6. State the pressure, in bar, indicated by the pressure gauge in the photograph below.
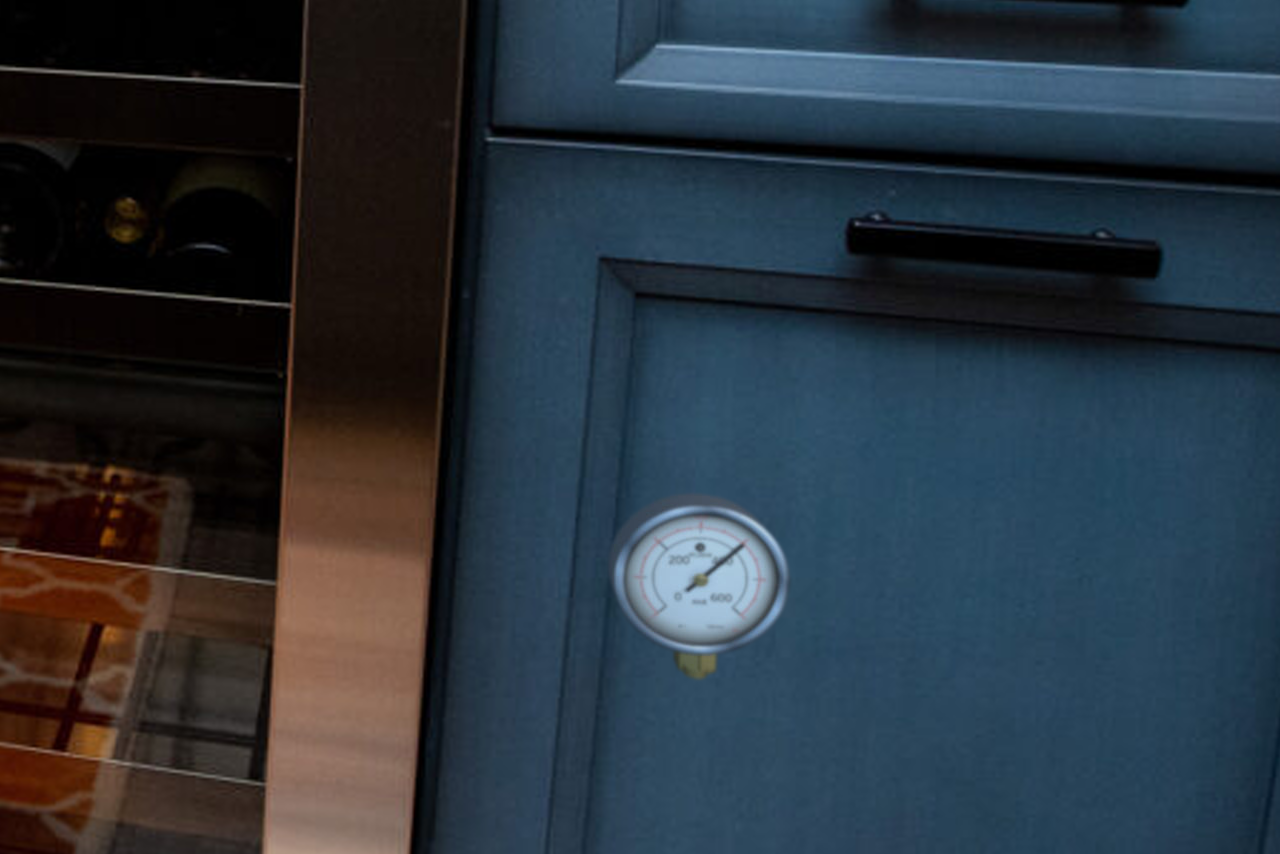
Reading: 400 bar
